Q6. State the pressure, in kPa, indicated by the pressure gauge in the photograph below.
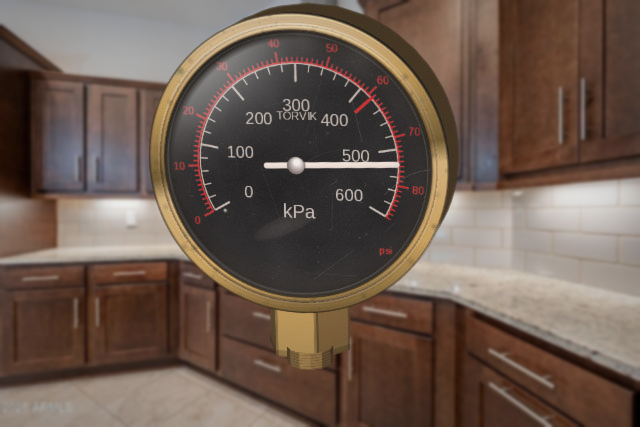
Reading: 520 kPa
